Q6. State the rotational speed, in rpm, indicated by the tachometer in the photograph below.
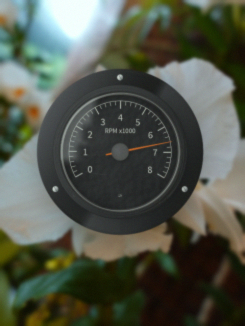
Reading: 6600 rpm
